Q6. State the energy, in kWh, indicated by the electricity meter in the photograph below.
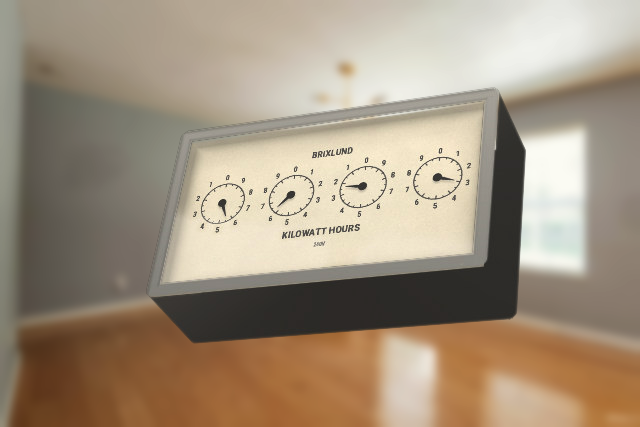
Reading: 5623 kWh
